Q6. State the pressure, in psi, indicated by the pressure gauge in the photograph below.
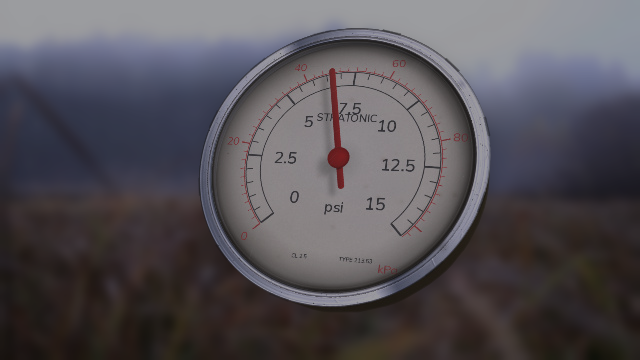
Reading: 6.75 psi
